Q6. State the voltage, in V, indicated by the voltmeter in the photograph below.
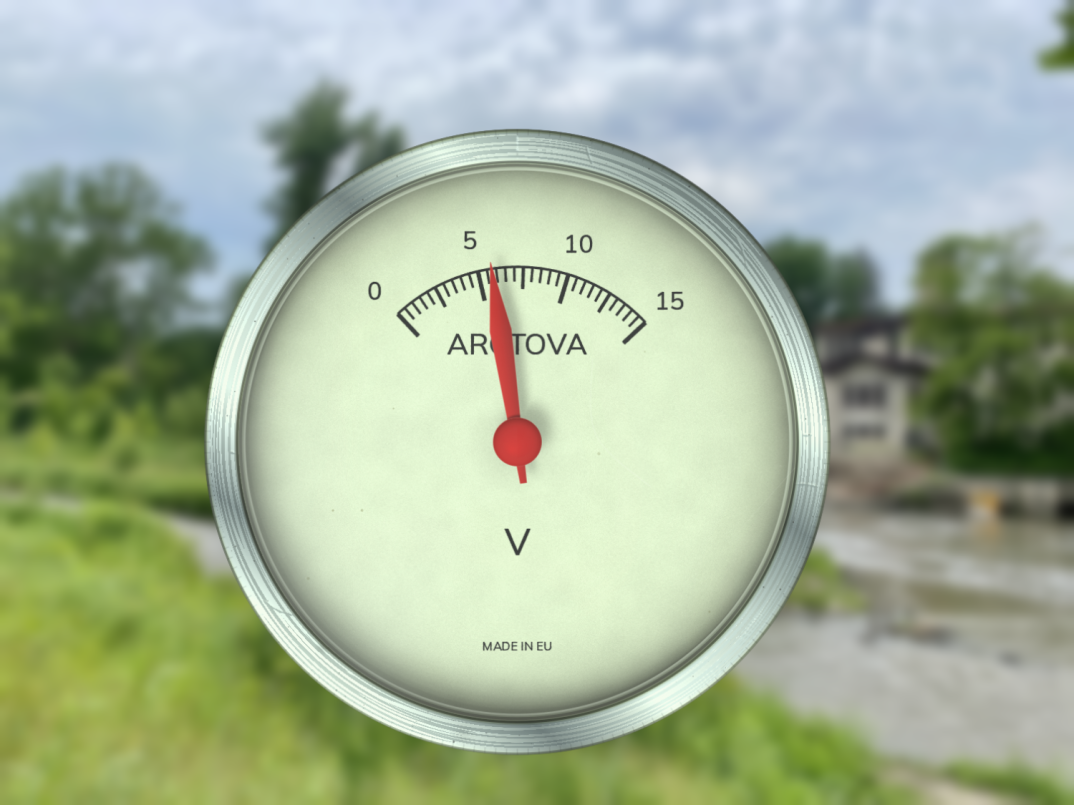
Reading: 5.75 V
